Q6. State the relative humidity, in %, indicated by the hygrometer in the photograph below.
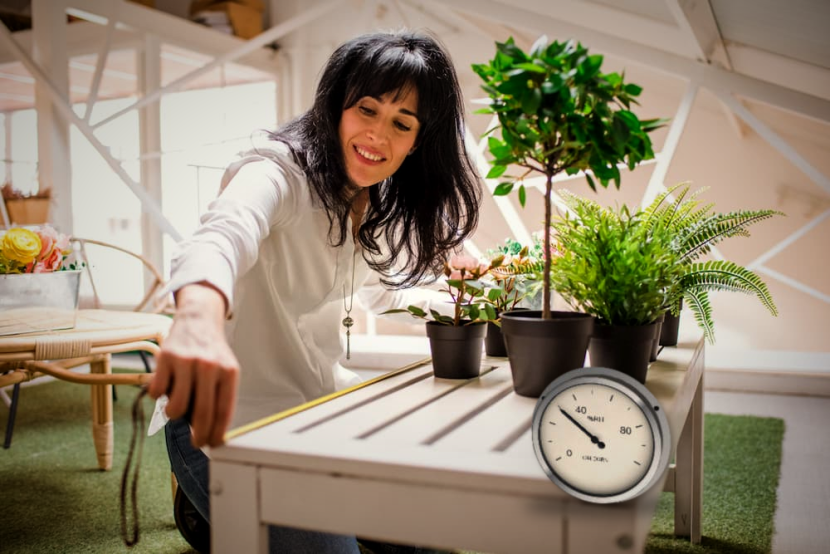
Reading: 30 %
